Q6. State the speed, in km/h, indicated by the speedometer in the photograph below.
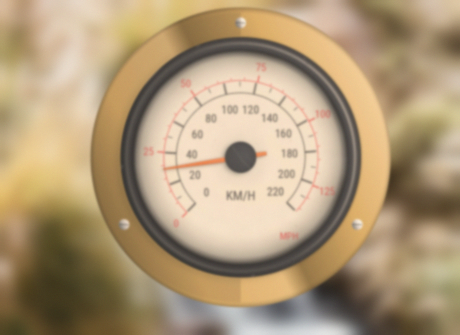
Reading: 30 km/h
